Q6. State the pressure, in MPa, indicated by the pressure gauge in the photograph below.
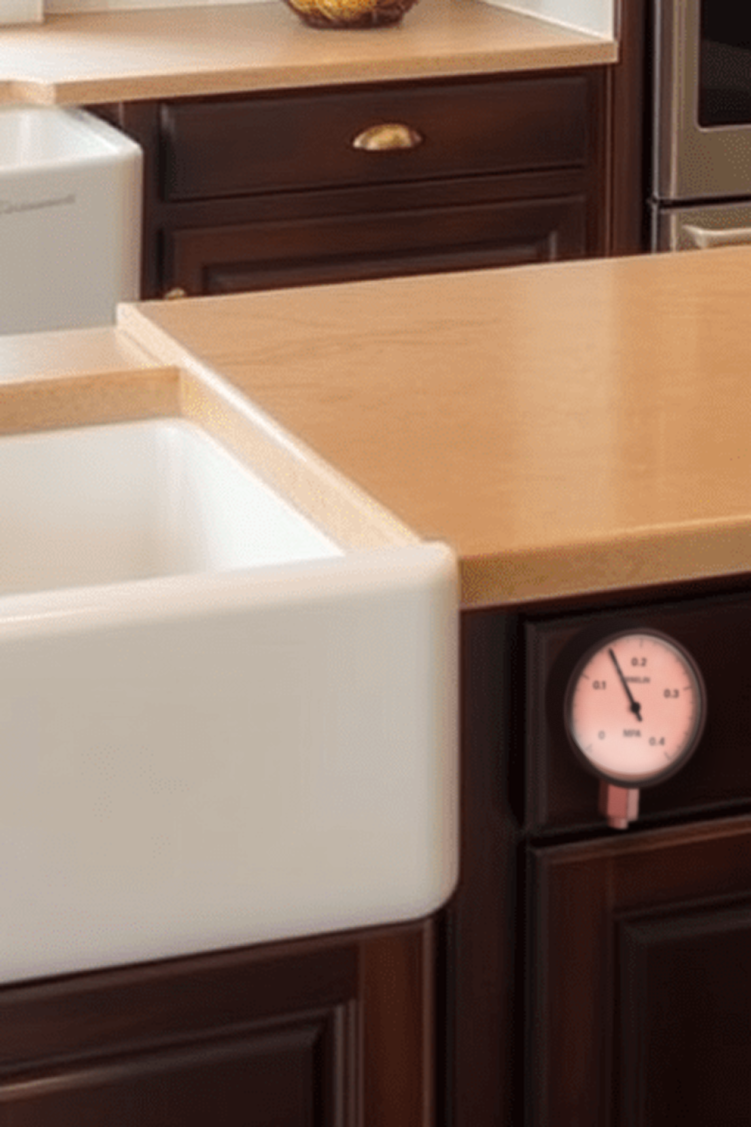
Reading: 0.15 MPa
